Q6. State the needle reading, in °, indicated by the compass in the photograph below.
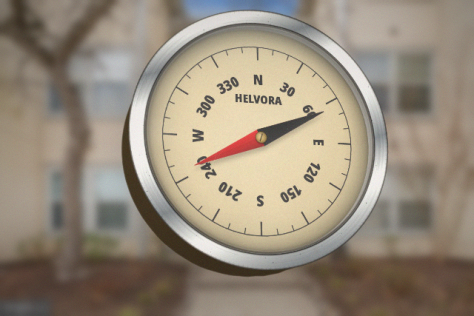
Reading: 245 °
